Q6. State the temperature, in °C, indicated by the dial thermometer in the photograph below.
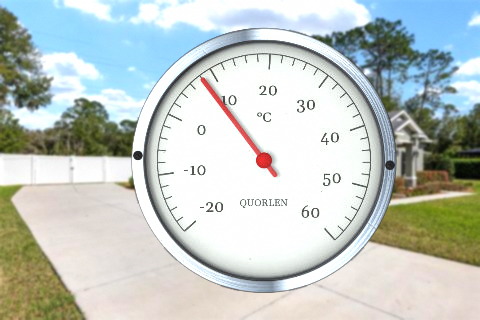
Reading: 8 °C
